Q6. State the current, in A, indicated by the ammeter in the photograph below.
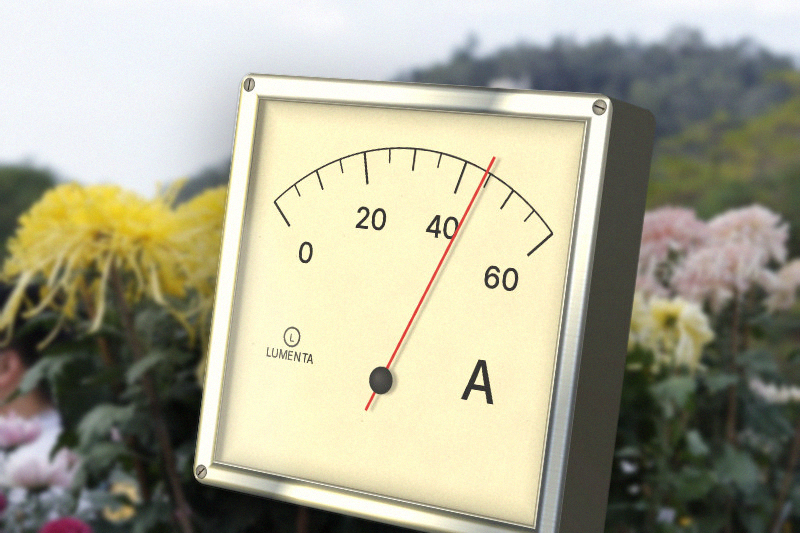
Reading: 45 A
